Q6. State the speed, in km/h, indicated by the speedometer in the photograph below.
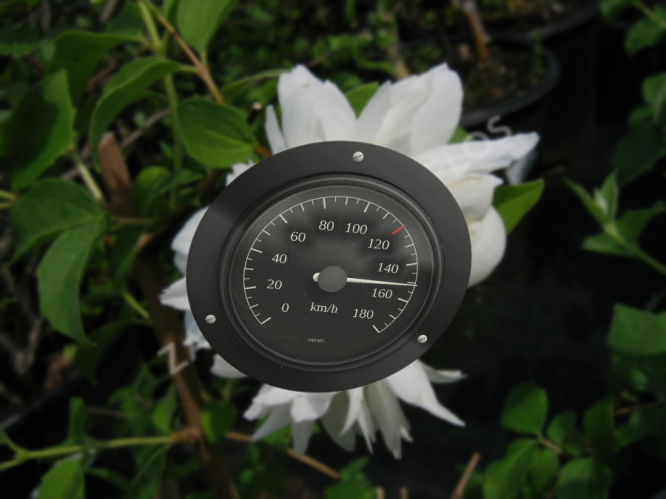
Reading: 150 km/h
